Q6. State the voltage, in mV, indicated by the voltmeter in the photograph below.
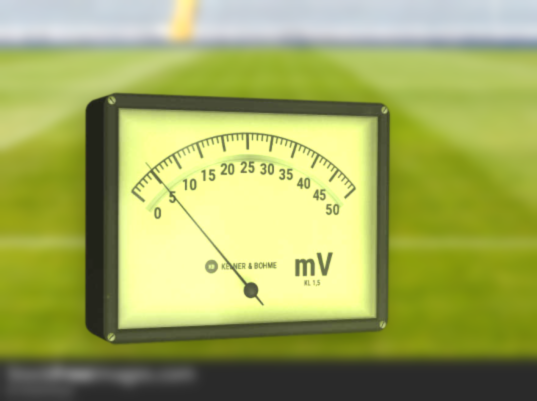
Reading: 5 mV
